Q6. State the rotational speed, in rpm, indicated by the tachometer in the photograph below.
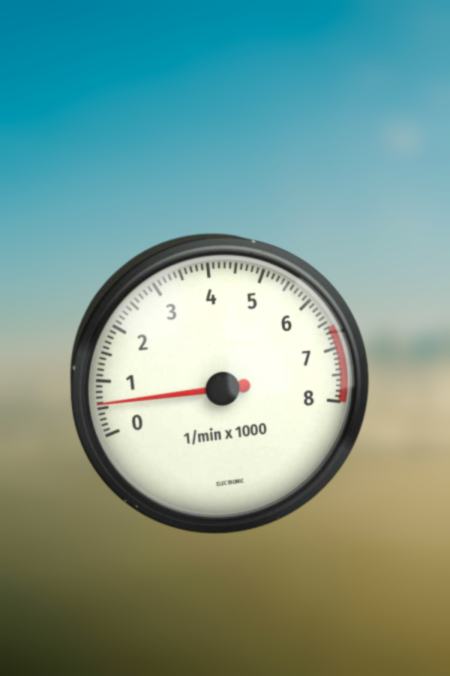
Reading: 600 rpm
